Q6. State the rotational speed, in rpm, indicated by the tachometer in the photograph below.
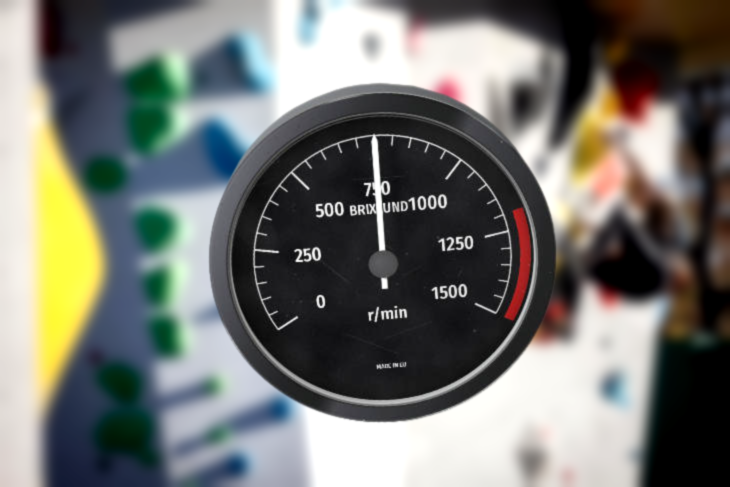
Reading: 750 rpm
